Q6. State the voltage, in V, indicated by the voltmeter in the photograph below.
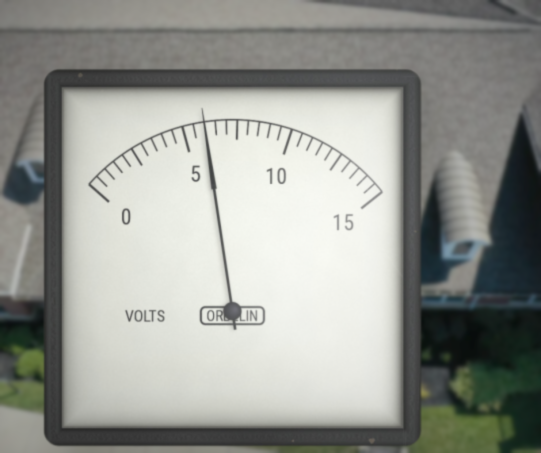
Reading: 6 V
